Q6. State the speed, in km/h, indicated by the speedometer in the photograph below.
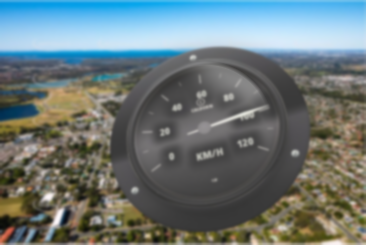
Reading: 100 km/h
